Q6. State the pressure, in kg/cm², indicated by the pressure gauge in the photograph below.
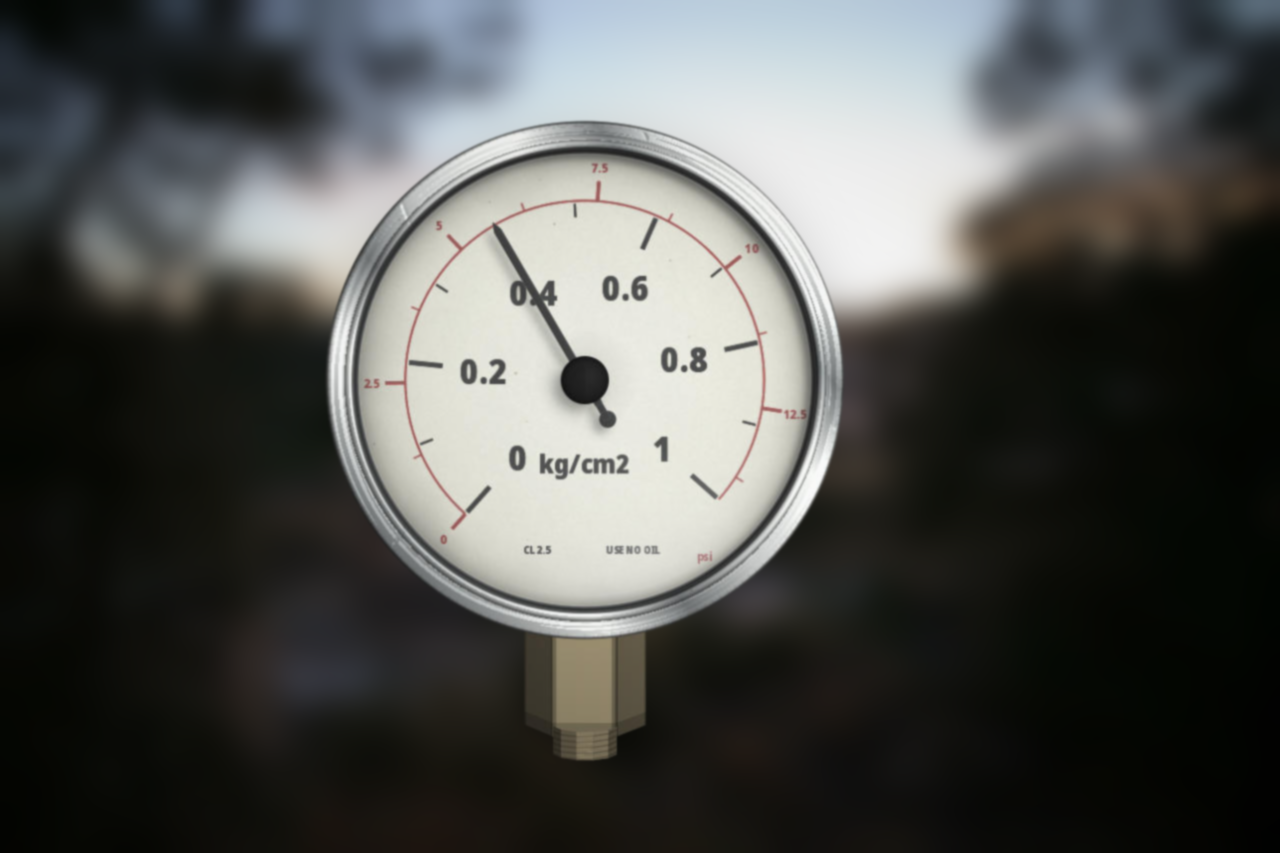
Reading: 0.4 kg/cm²
